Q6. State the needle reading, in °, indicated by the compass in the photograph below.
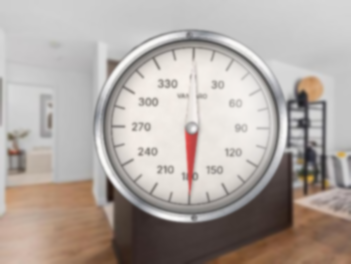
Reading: 180 °
